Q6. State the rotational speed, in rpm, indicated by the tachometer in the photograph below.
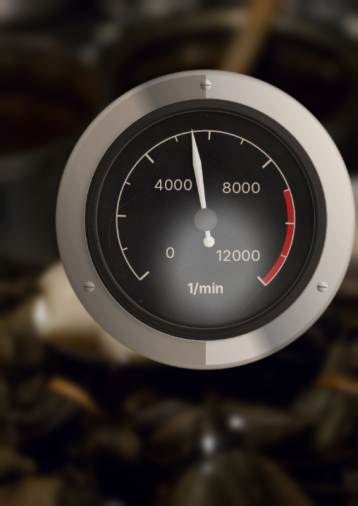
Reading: 5500 rpm
